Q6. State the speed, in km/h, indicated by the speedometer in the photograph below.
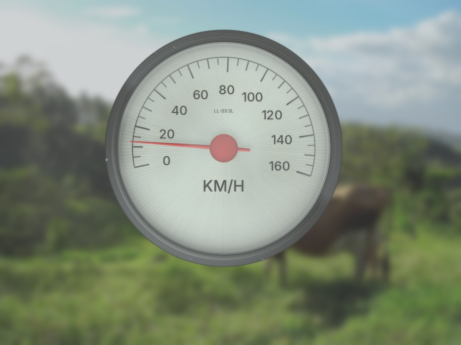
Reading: 12.5 km/h
